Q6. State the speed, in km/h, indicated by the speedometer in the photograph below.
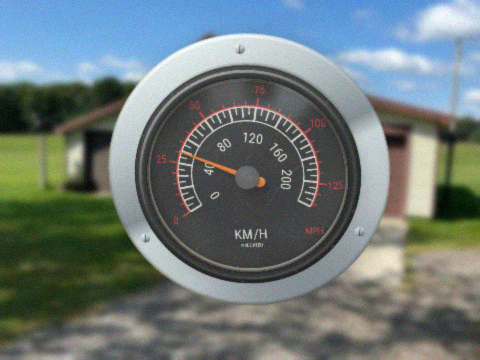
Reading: 50 km/h
